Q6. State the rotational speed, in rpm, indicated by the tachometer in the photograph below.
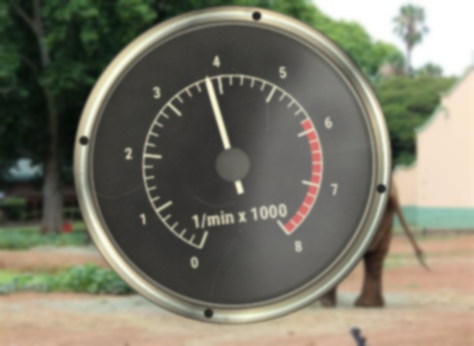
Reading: 3800 rpm
